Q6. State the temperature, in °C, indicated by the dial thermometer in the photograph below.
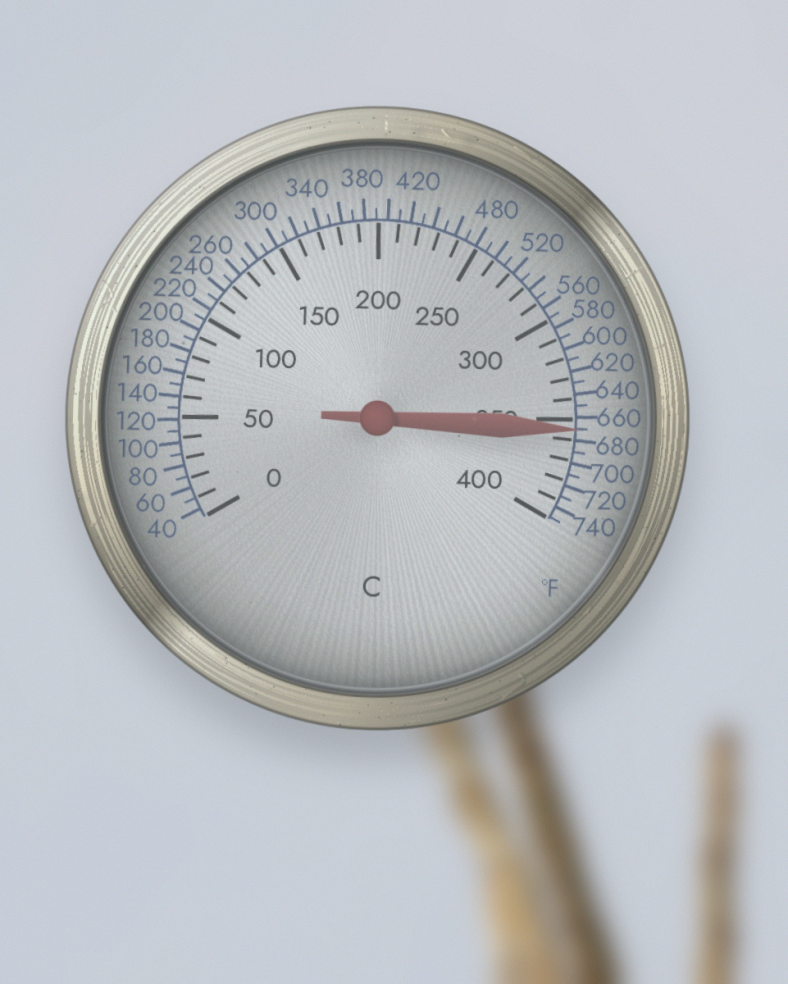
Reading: 355 °C
